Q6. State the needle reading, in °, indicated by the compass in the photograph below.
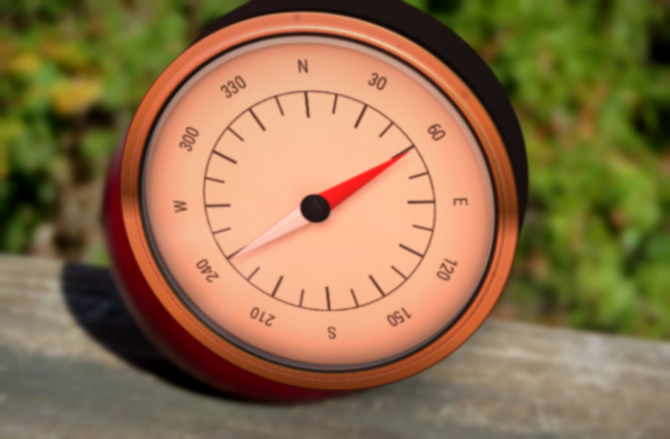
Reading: 60 °
